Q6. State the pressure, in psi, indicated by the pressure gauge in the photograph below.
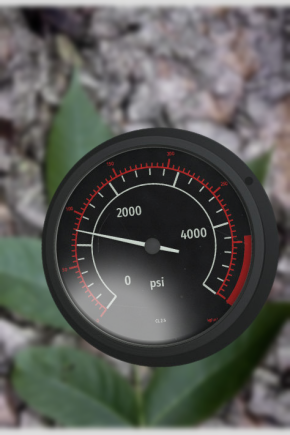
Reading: 1200 psi
